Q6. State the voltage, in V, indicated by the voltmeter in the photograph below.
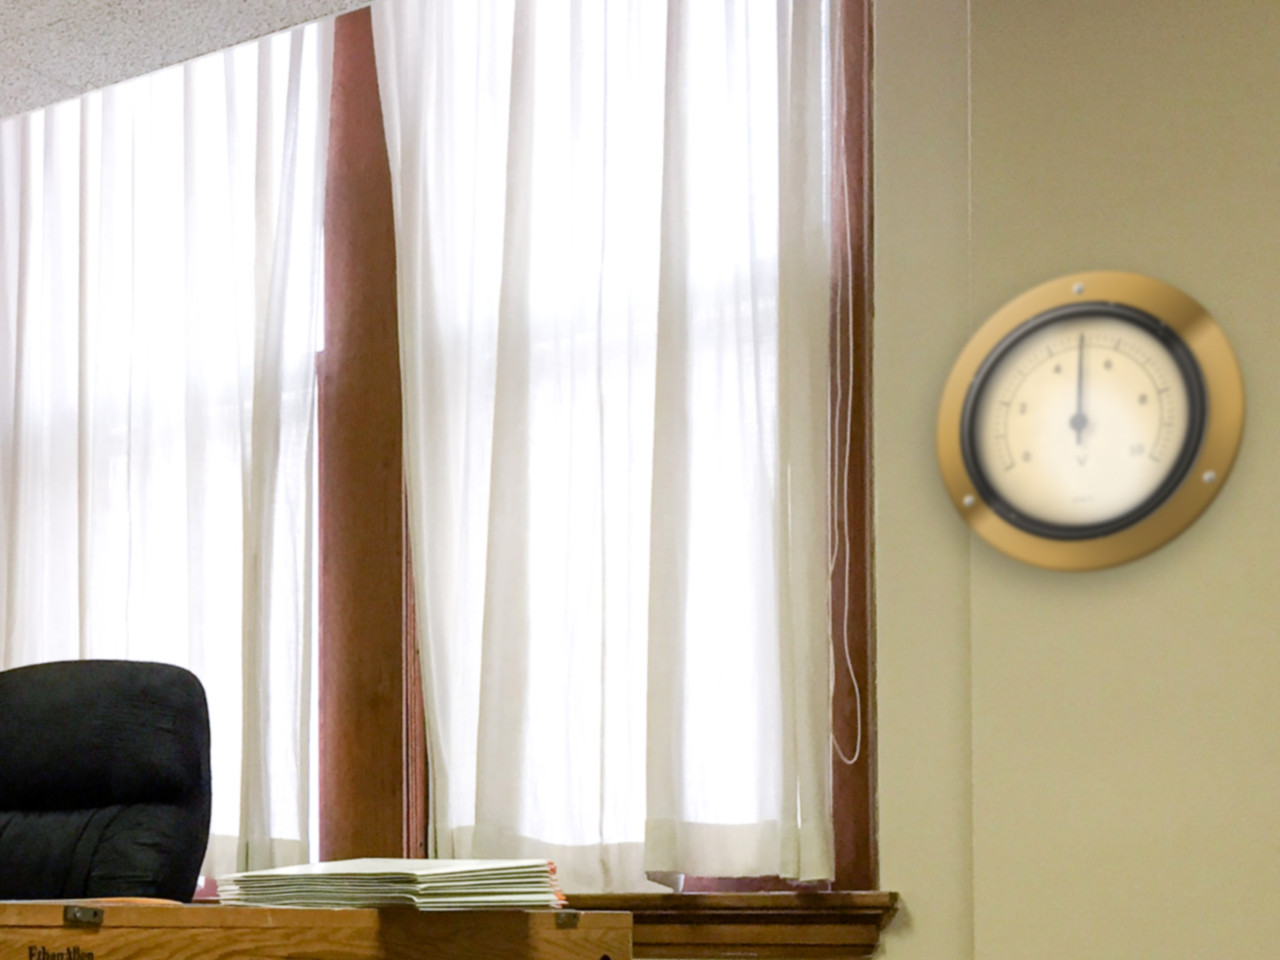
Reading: 5 V
